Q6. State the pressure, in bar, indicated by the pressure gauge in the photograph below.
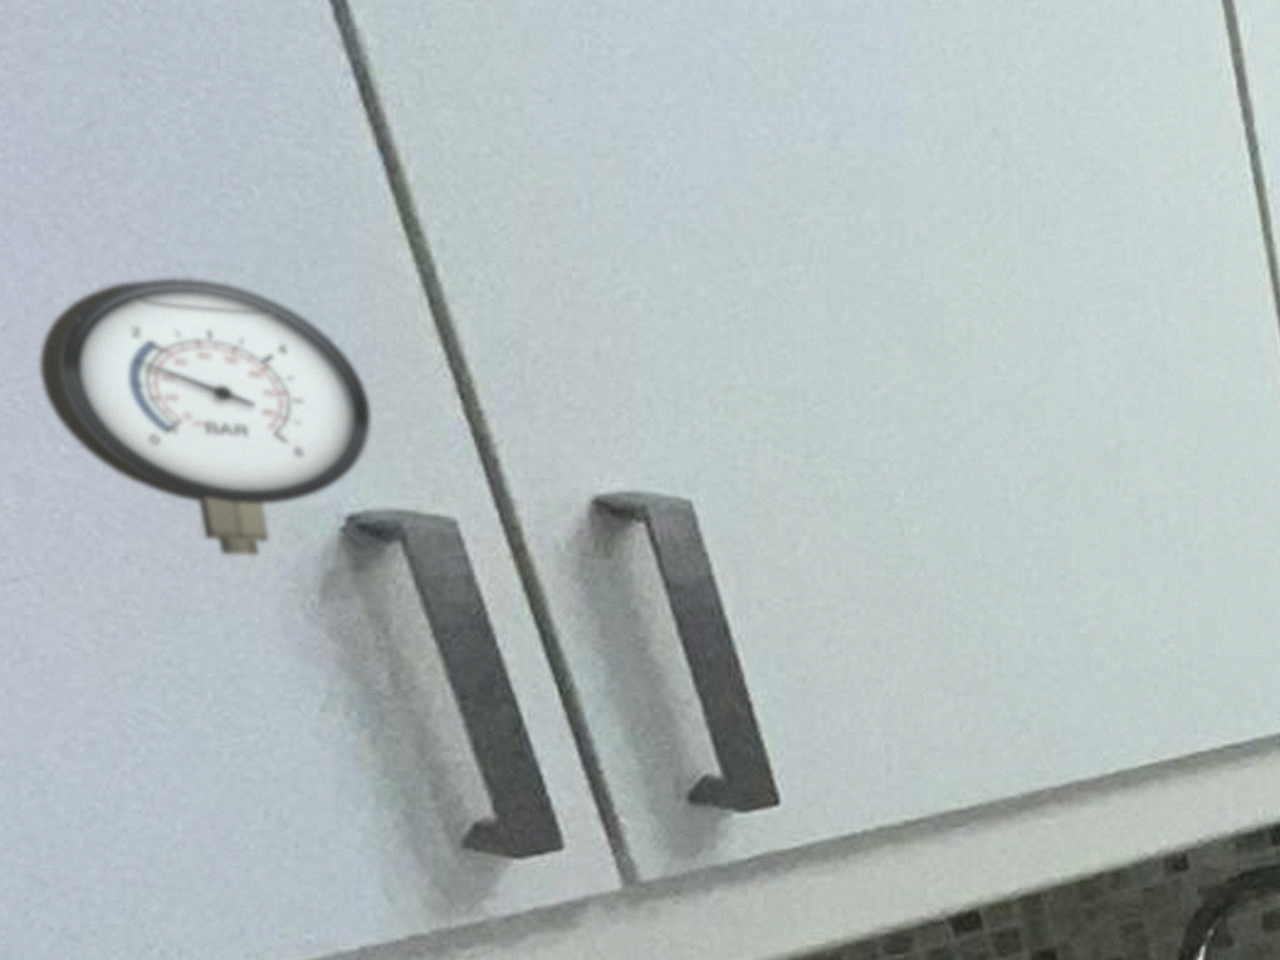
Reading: 1.5 bar
